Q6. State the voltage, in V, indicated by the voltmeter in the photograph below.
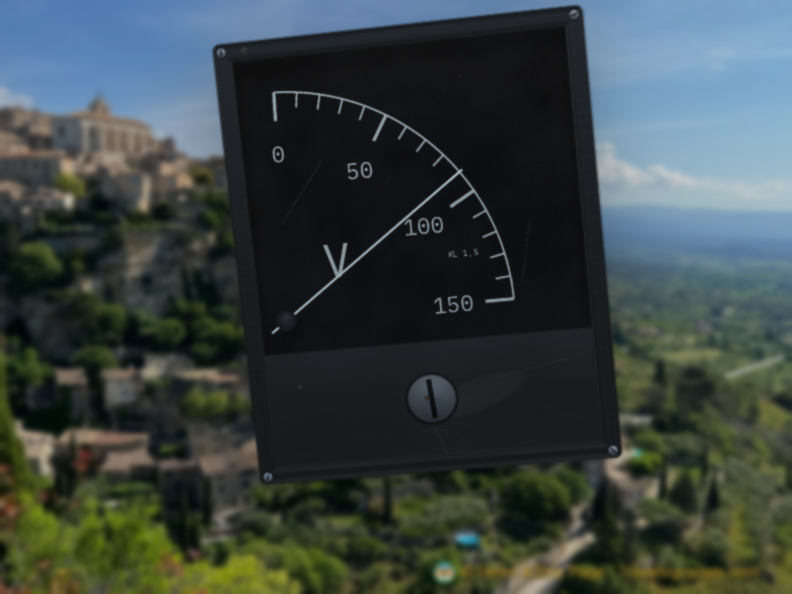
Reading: 90 V
